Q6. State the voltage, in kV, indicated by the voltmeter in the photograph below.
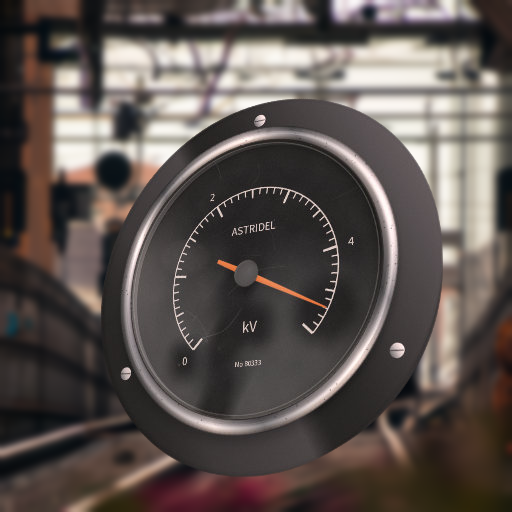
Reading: 4.7 kV
